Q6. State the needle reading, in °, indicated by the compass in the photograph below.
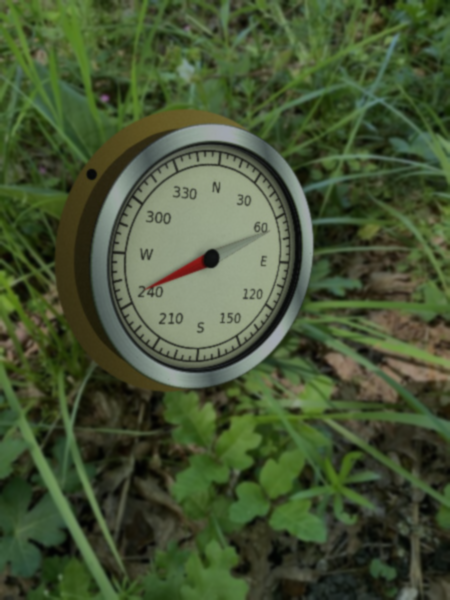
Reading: 245 °
